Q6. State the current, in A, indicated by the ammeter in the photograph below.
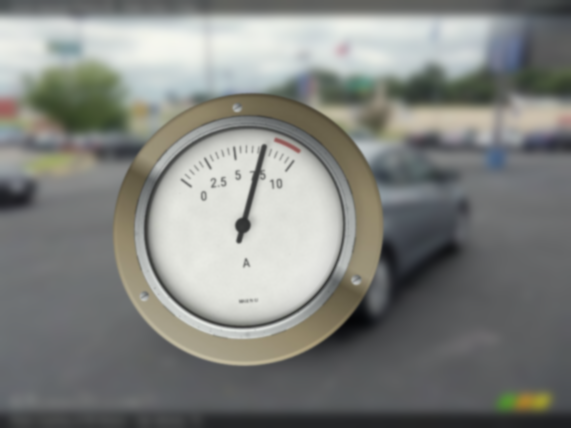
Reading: 7.5 A
